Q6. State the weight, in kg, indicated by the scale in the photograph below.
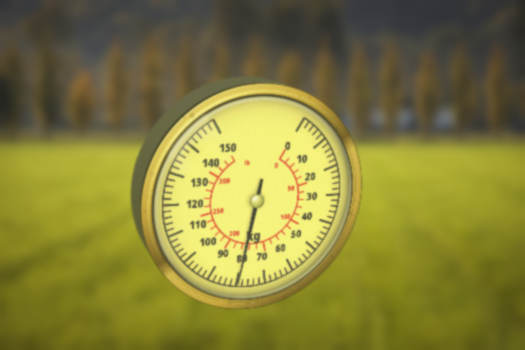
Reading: 80 kg
